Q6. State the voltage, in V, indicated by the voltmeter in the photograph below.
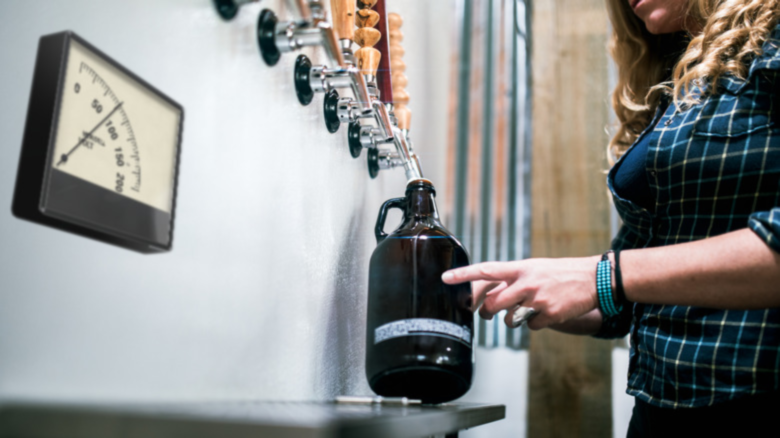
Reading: 75 V
